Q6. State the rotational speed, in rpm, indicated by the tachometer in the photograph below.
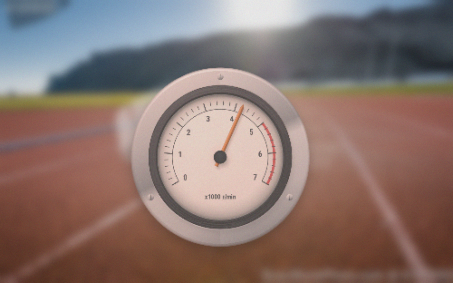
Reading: 4200 rpm
